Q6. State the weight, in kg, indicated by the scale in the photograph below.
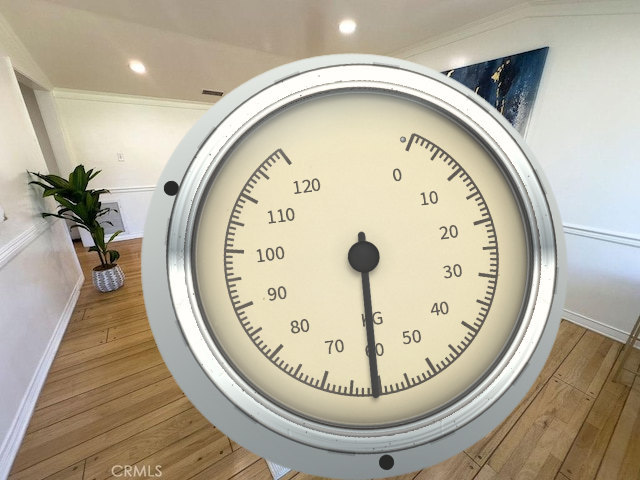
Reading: 61 kg
